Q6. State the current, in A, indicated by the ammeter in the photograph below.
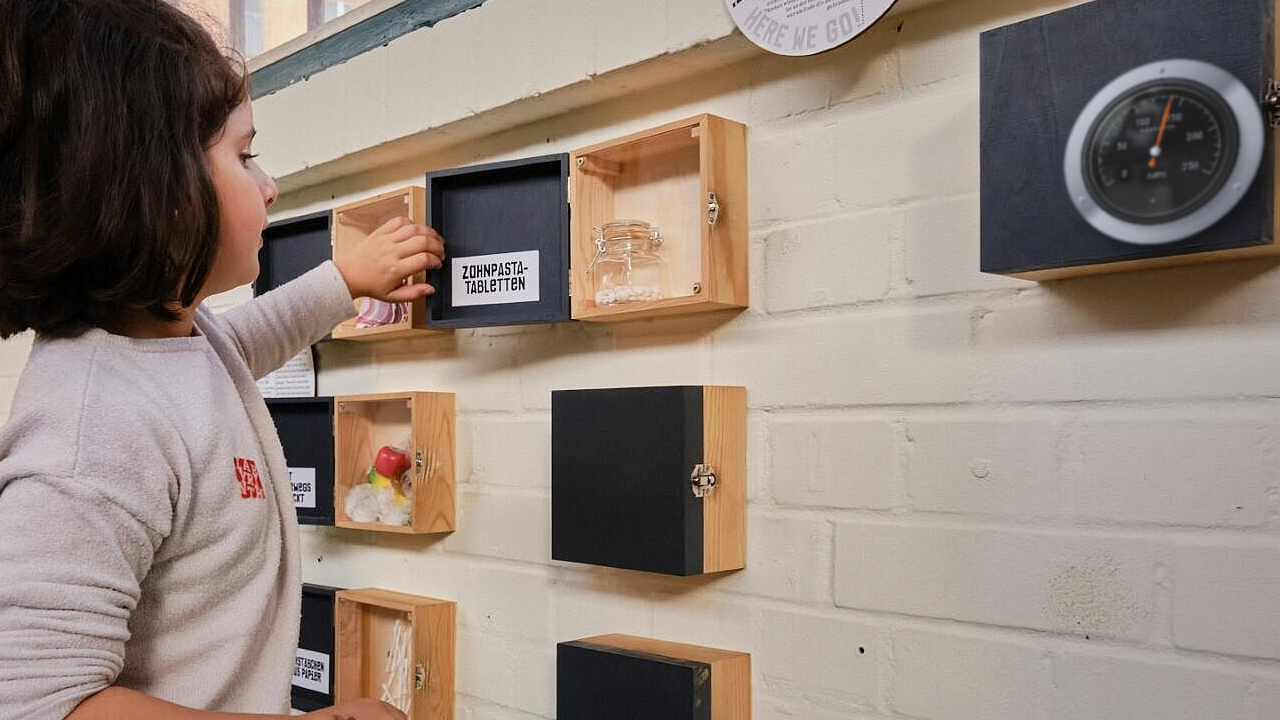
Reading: 140 A
